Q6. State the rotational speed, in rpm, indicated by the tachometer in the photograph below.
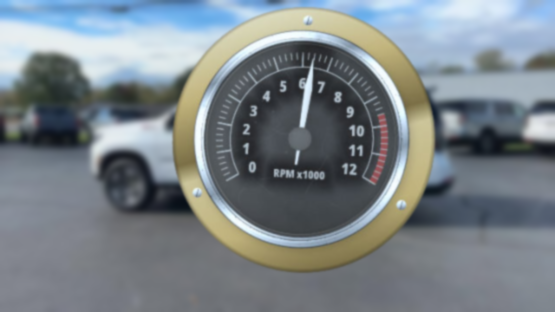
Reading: 6400 rpm
